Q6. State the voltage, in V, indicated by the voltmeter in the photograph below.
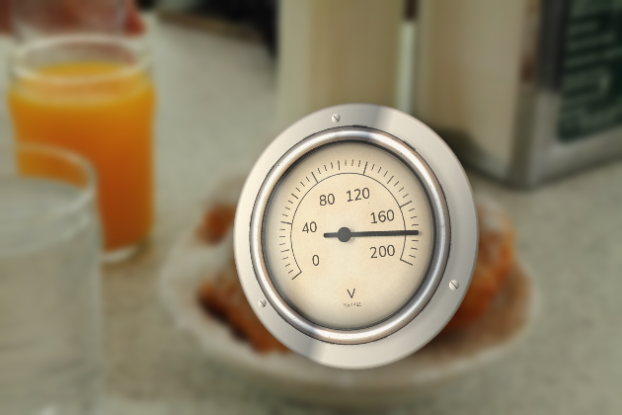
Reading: 180 V
